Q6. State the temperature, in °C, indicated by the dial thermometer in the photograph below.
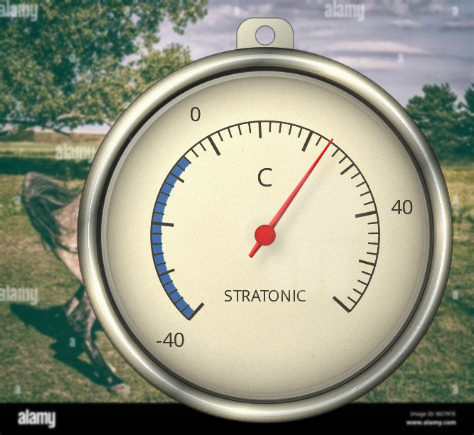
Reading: 24 °C
